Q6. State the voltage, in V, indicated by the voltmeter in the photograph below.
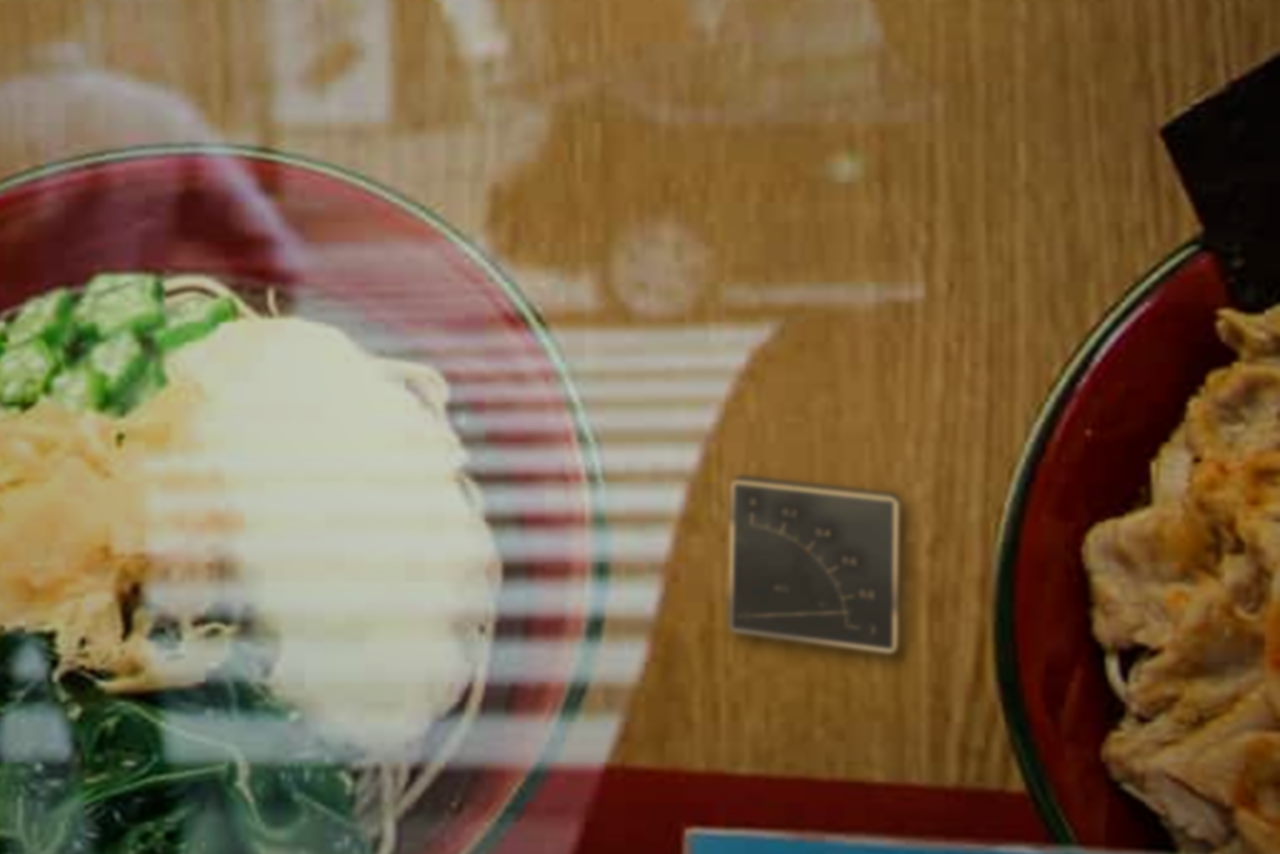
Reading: 0.9 V
